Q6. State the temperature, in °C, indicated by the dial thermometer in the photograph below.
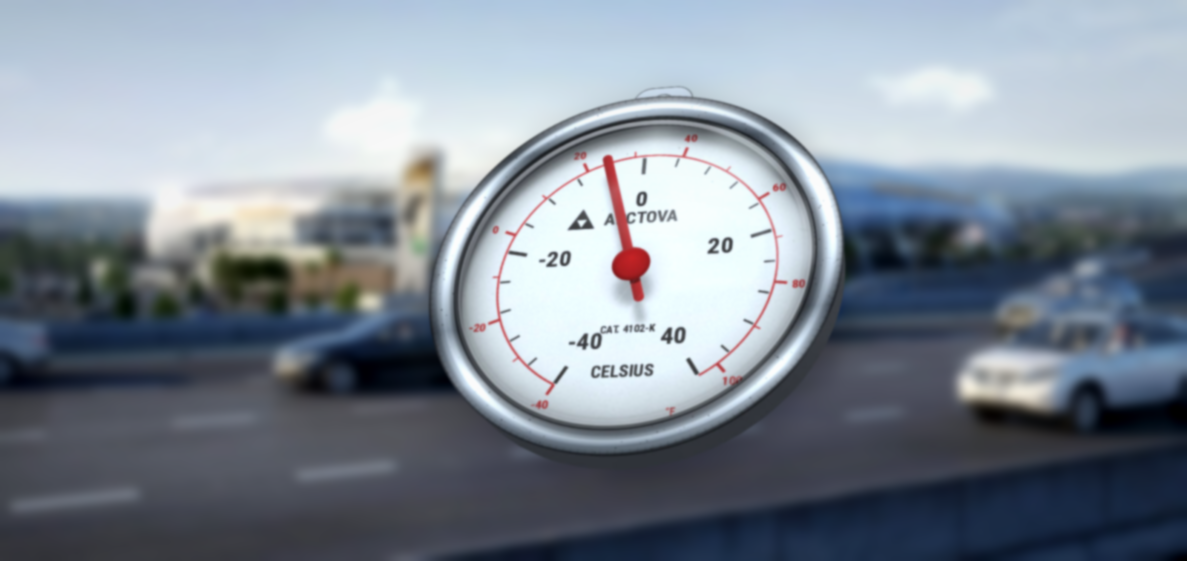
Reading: -4 °C
